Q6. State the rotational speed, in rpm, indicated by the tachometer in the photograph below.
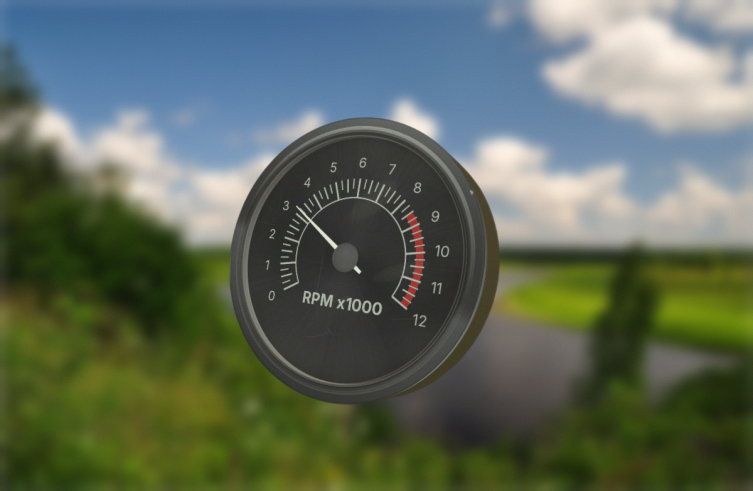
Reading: 3250 rpm
